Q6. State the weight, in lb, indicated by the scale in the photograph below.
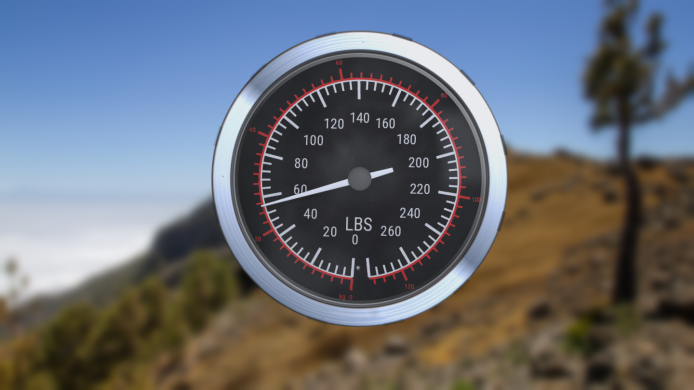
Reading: 56 lb
